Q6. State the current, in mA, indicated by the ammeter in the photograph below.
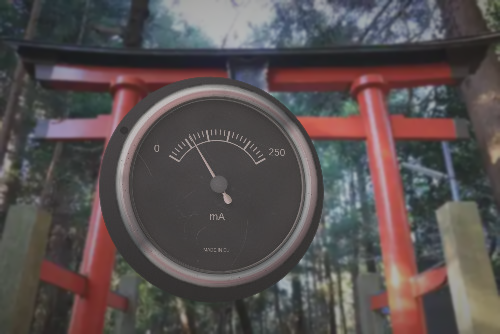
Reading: 60 mA
